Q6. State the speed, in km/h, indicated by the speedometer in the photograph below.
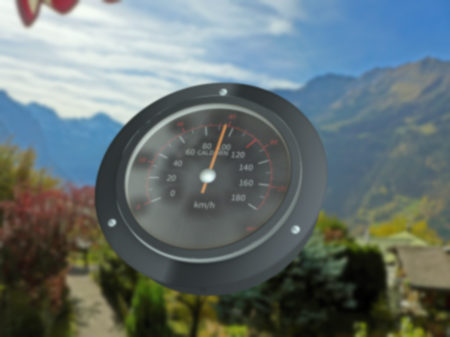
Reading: 95 km/h
